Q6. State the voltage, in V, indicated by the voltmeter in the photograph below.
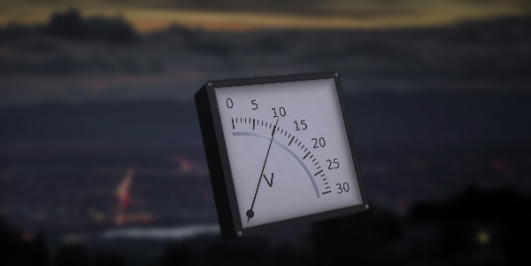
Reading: 10 V
